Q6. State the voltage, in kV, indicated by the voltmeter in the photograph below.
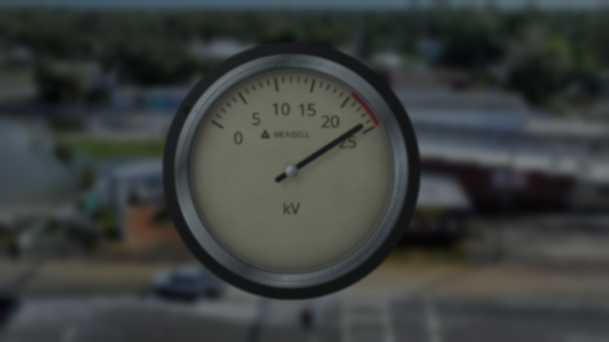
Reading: 24 kV
